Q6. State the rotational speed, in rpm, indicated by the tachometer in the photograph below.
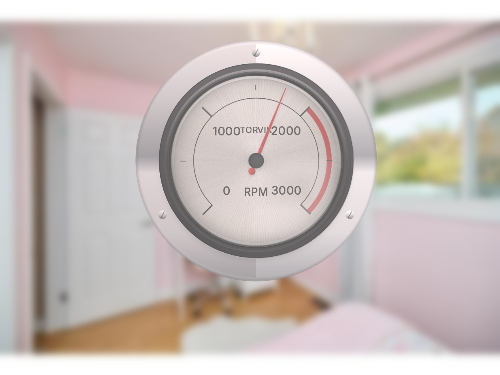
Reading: 1750 rpm
